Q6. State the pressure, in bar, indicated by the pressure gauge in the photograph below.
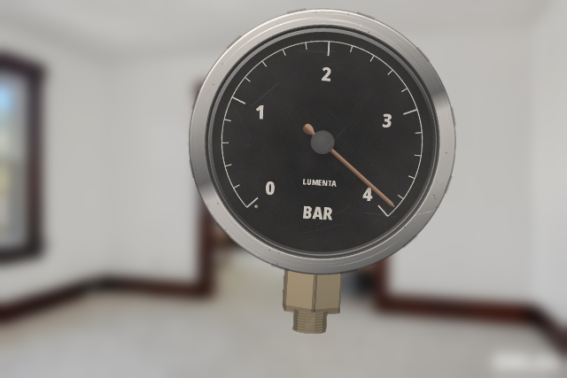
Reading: 3.9 bar
